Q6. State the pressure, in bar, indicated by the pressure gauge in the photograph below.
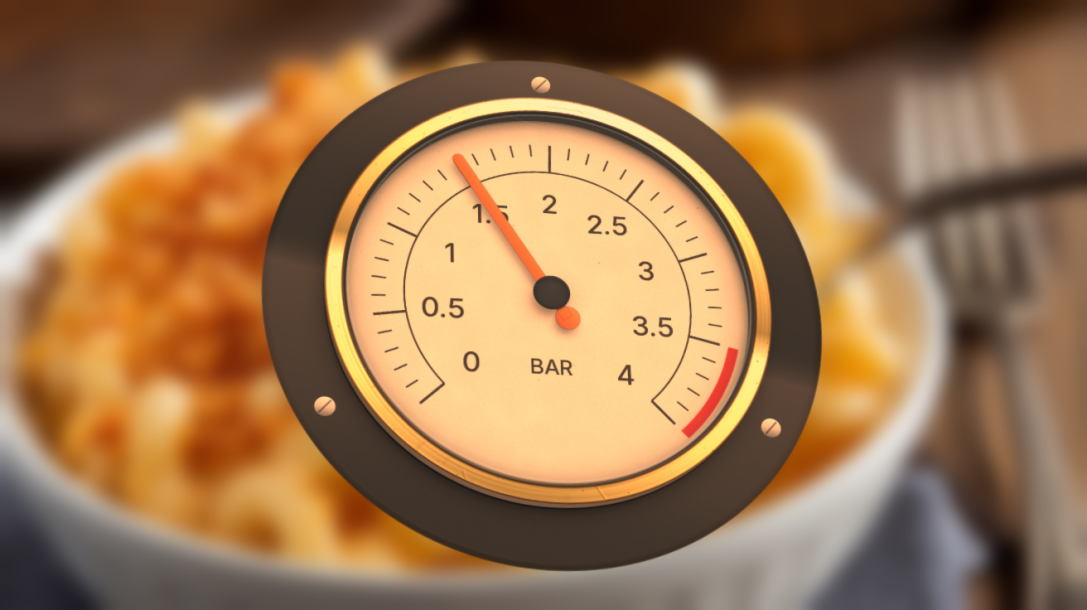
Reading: 1.5 bar
